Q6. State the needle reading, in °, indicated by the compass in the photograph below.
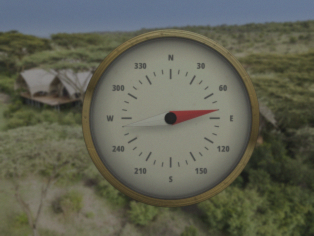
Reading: 80 °
